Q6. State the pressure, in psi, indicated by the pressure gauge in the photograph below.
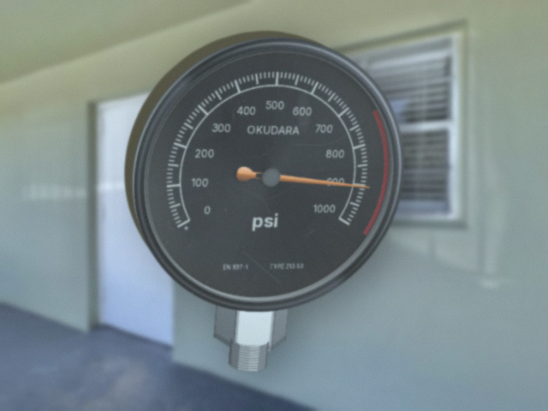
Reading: 900 psi
